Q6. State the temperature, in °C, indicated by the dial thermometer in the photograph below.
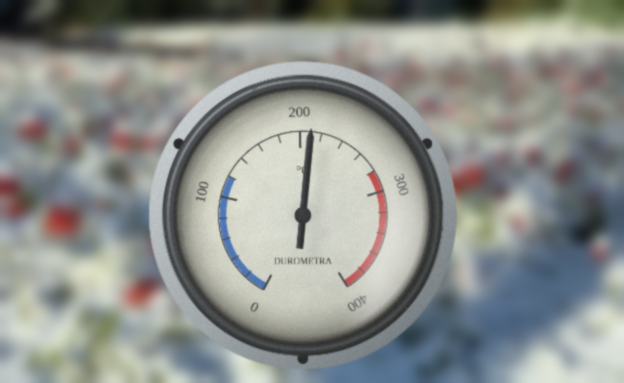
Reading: 210 °C
